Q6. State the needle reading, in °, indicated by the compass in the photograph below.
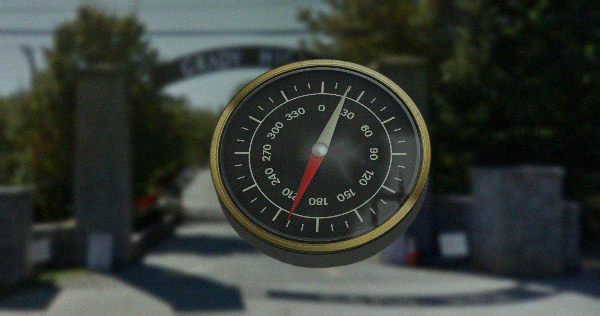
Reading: 200 °
